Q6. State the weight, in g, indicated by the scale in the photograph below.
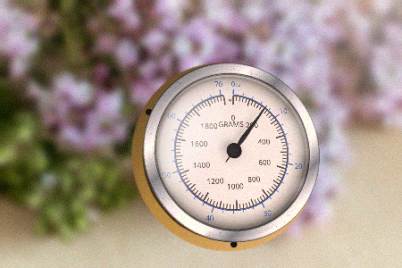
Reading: 200 g
